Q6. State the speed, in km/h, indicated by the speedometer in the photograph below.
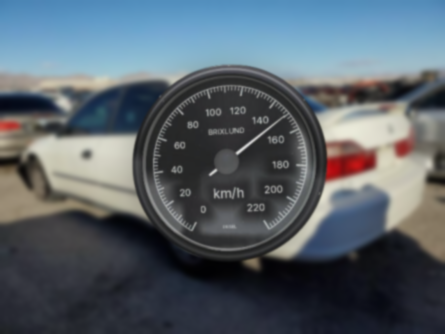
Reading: 150 km/h
